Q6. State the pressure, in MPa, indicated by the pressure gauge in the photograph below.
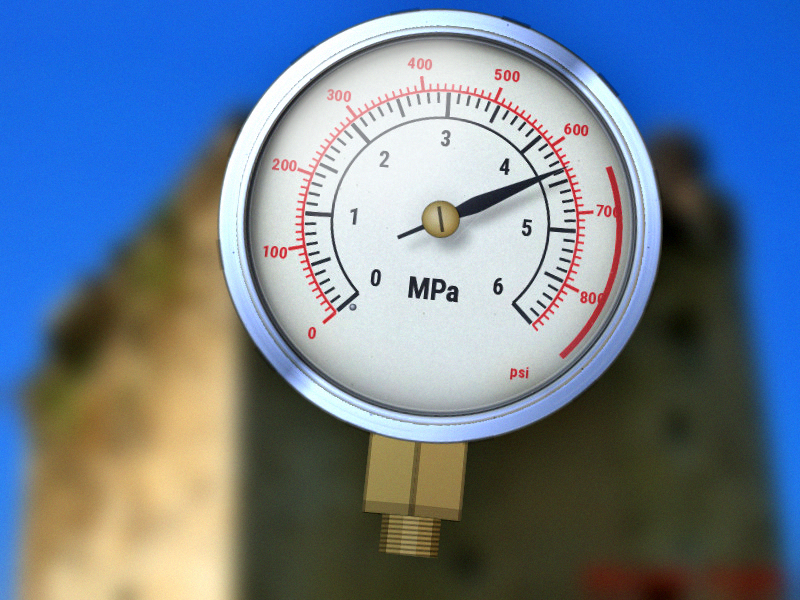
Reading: 4.4 MPa
